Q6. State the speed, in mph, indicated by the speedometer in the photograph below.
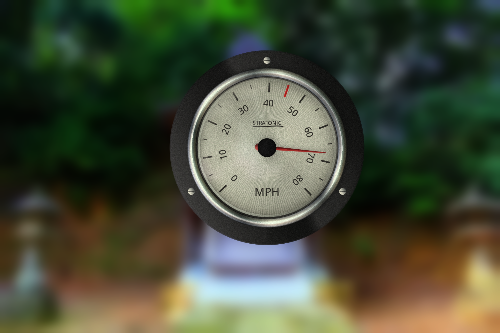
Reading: 67.5 mph
